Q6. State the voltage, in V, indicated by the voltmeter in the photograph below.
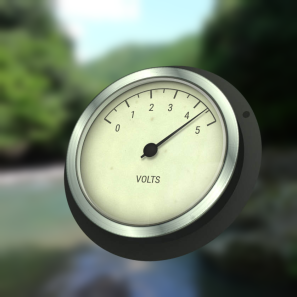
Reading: 4.5 V
